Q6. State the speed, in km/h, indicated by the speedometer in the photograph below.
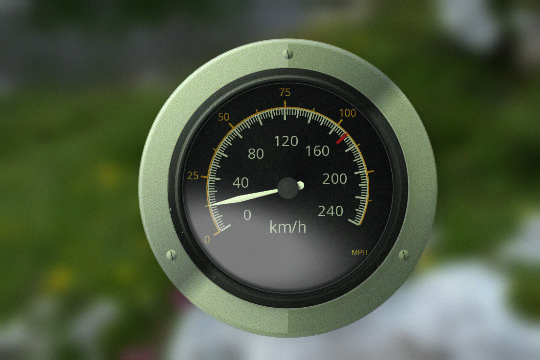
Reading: 20 km/h
